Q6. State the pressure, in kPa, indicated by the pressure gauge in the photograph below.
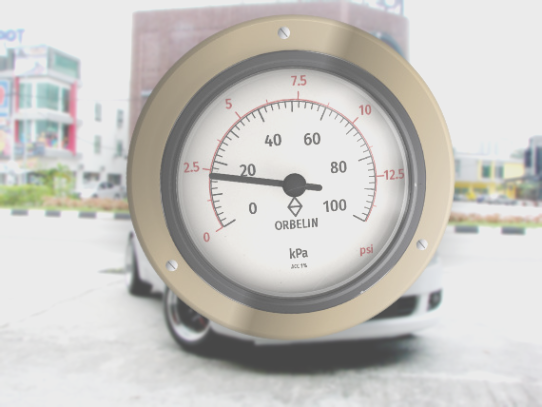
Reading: 16 kPa
